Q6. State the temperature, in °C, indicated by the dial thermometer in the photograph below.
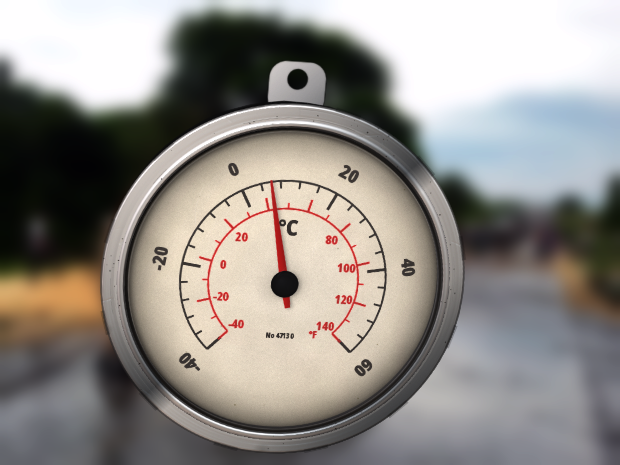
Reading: 6 °C
